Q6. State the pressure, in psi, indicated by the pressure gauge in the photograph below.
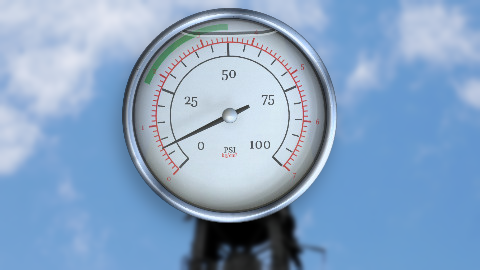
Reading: 7.5 psi
